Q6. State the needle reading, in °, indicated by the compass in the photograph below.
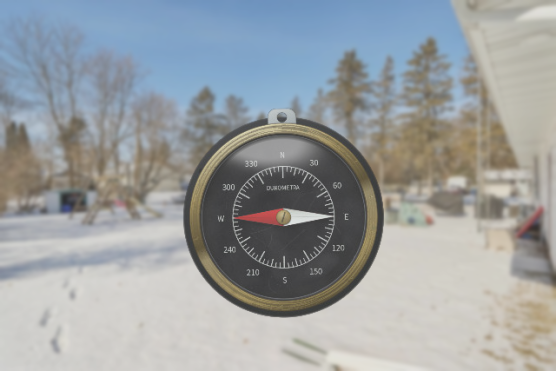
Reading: 270 °
